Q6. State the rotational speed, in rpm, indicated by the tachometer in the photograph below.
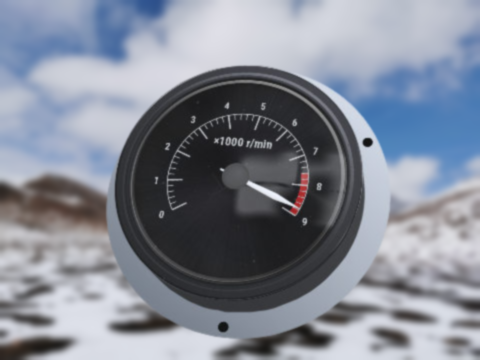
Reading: 8800 rpm
